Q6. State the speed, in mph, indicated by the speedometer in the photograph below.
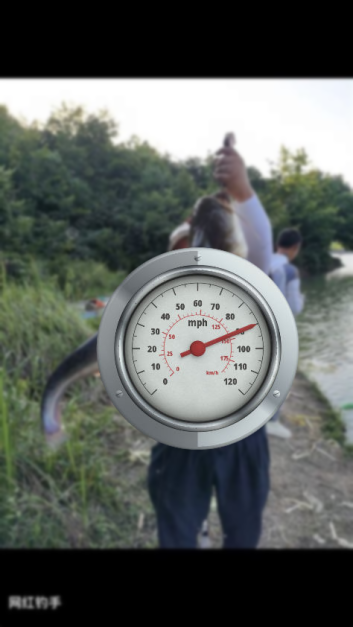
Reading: 90 mph
